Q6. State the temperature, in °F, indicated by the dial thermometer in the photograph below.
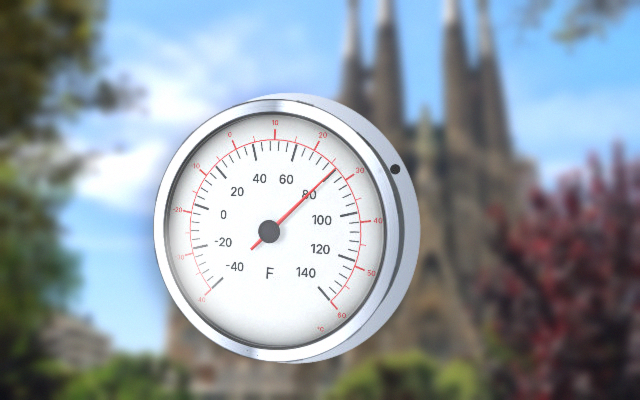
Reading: 80 °F
